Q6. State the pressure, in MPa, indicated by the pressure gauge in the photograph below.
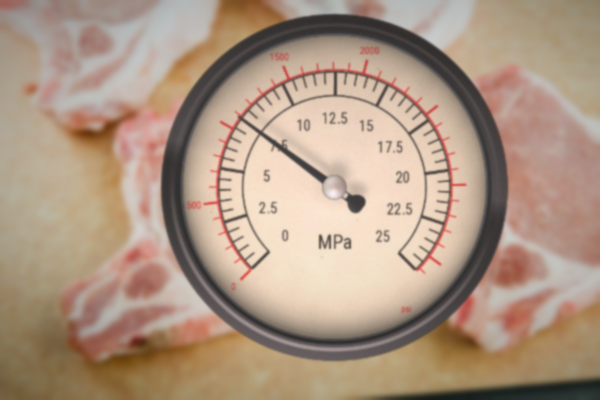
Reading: 7.5 MPa
